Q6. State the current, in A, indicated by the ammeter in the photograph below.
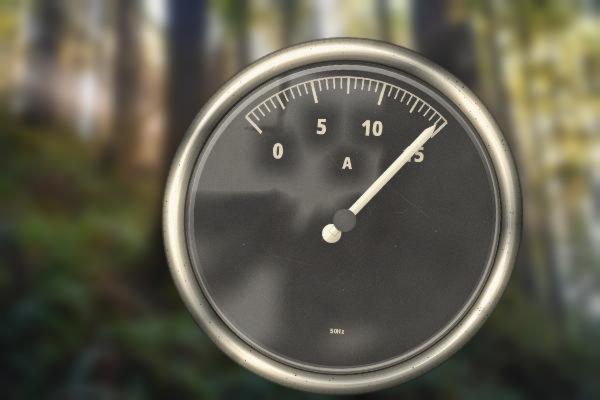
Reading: 14.5 A
